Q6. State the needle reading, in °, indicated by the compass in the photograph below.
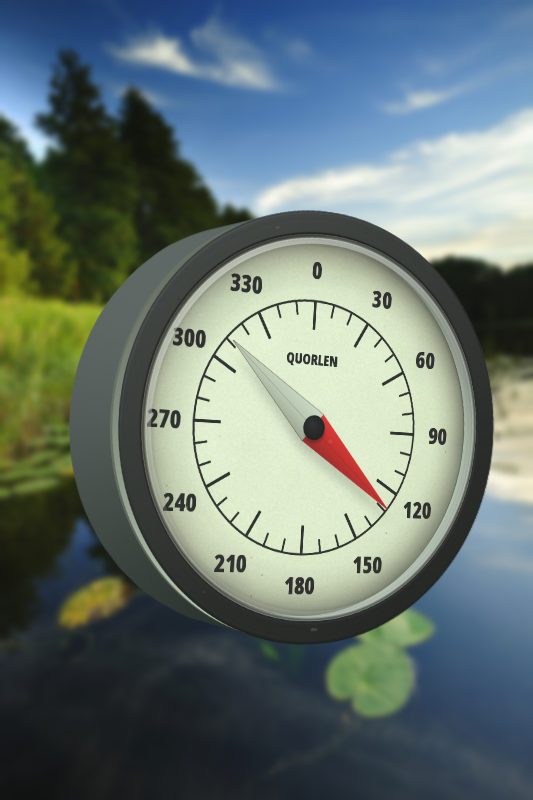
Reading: 130 °
